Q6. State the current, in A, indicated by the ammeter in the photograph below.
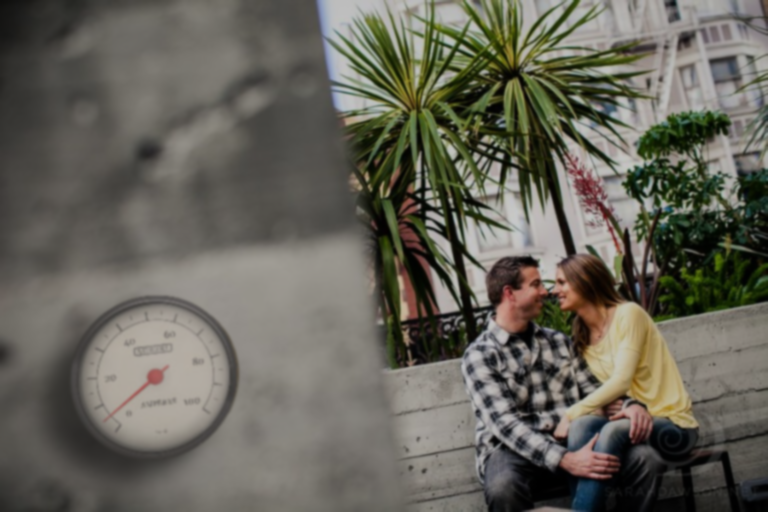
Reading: 5 A
